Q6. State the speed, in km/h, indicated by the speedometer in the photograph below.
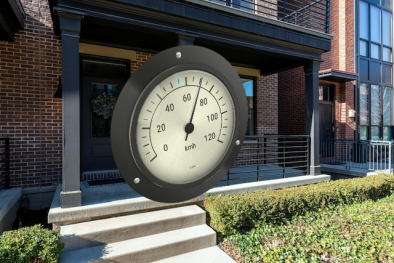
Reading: 70 km/h
